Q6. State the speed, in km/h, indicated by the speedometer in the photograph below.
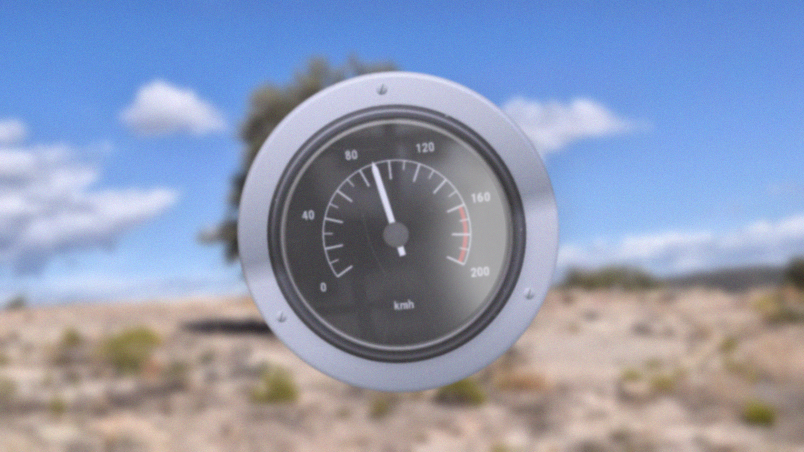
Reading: 90 km/h
